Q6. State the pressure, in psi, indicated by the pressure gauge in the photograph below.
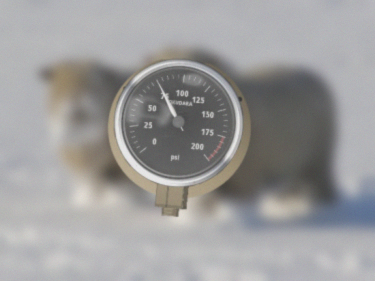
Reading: 75 psi
